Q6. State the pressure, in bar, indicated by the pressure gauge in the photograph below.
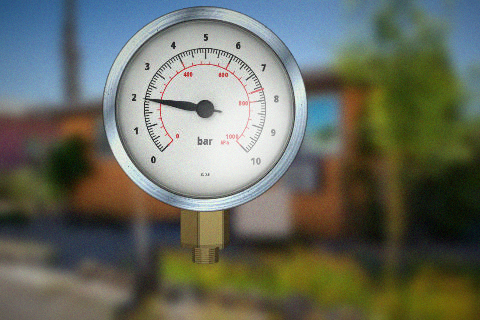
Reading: 2 bar
